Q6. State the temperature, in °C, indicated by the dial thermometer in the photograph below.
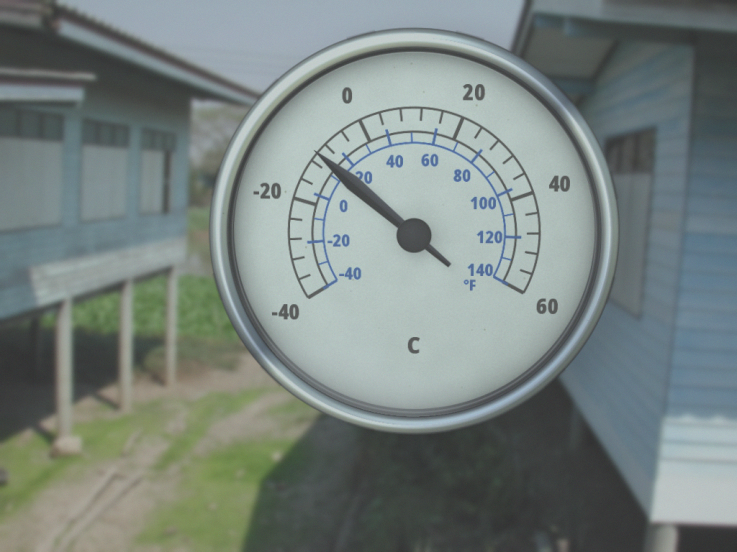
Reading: -10 °C
